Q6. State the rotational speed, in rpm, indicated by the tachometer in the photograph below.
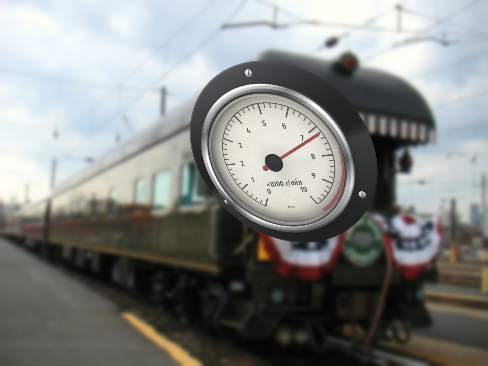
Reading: 7200 rpm
